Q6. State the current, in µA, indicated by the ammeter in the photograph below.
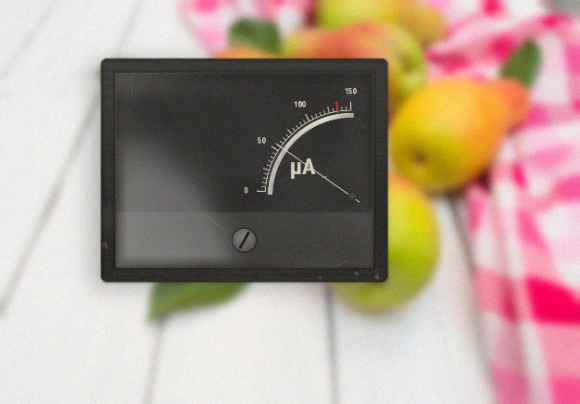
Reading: 55 µA
